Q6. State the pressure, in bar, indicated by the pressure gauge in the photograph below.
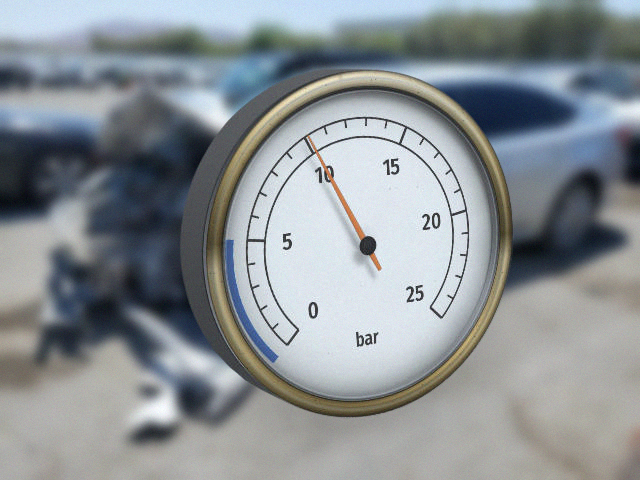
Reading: 10 bar
